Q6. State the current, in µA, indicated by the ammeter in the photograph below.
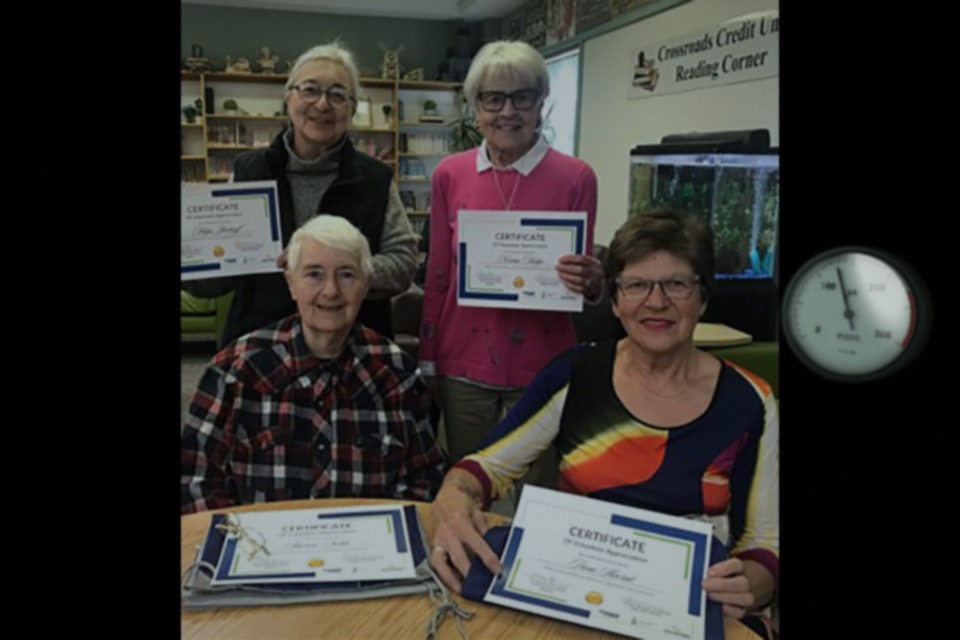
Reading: 130 µA
